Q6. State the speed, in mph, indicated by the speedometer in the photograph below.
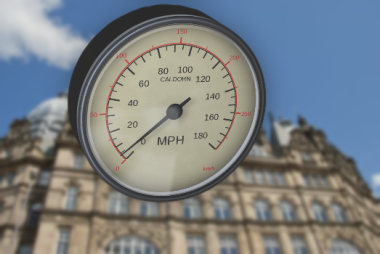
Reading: 5 mph
